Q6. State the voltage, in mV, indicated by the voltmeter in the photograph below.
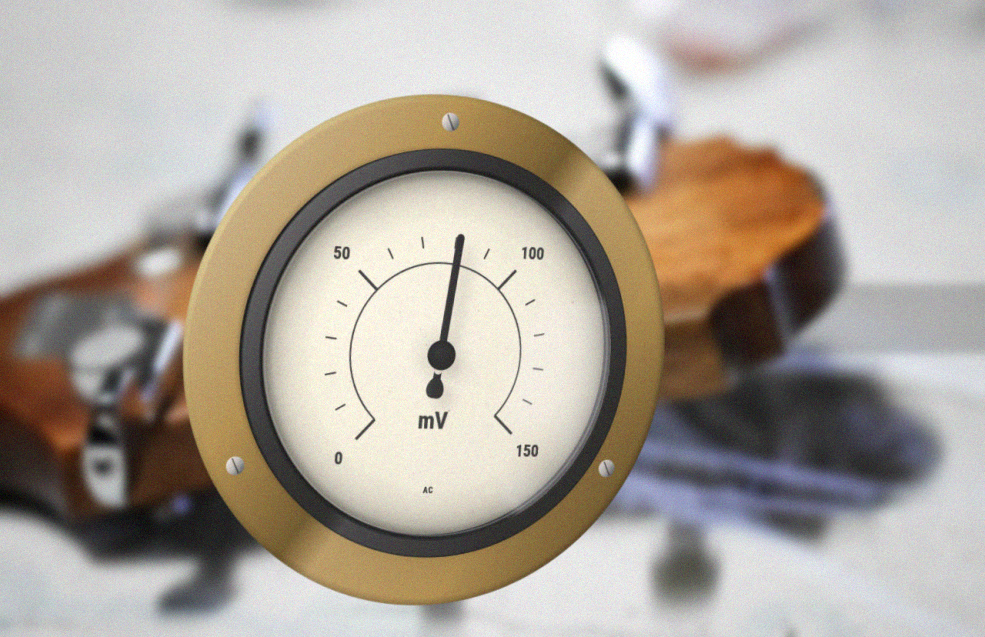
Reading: 80 mV
